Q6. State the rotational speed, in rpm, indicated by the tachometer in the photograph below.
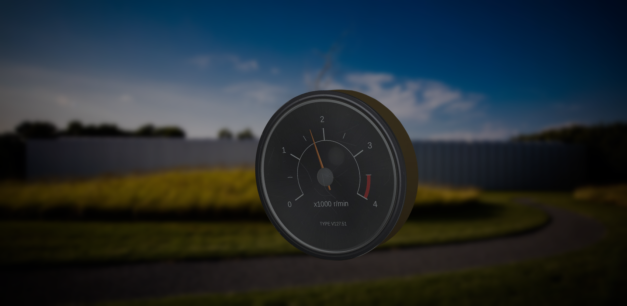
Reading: 1750 rpm
